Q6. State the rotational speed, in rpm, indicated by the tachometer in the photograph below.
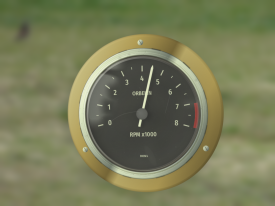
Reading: 4500 rpm
